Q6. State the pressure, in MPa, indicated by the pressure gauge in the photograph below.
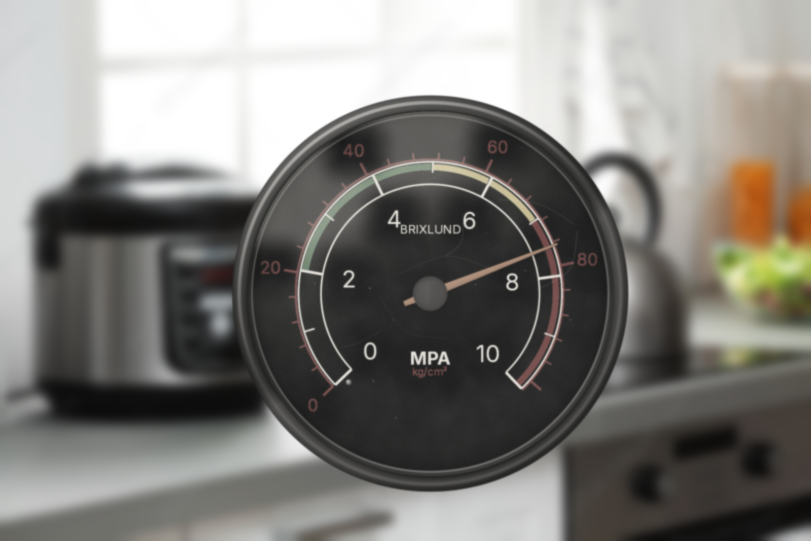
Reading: 7.5 MPa
